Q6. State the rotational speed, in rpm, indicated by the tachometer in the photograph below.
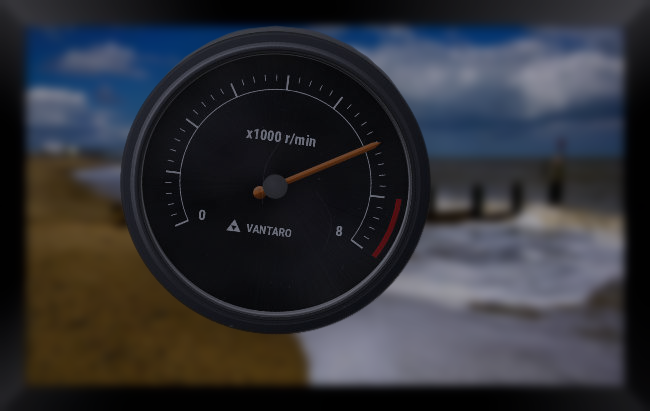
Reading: 6000 rpm
